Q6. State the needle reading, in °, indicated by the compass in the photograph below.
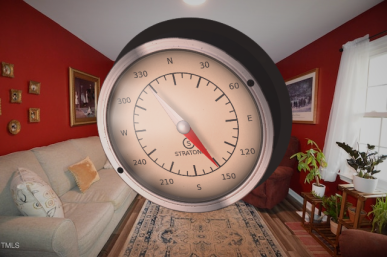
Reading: 150 °
